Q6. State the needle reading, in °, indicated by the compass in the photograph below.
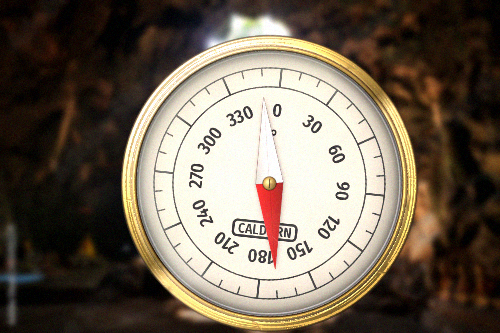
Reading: 170 °
